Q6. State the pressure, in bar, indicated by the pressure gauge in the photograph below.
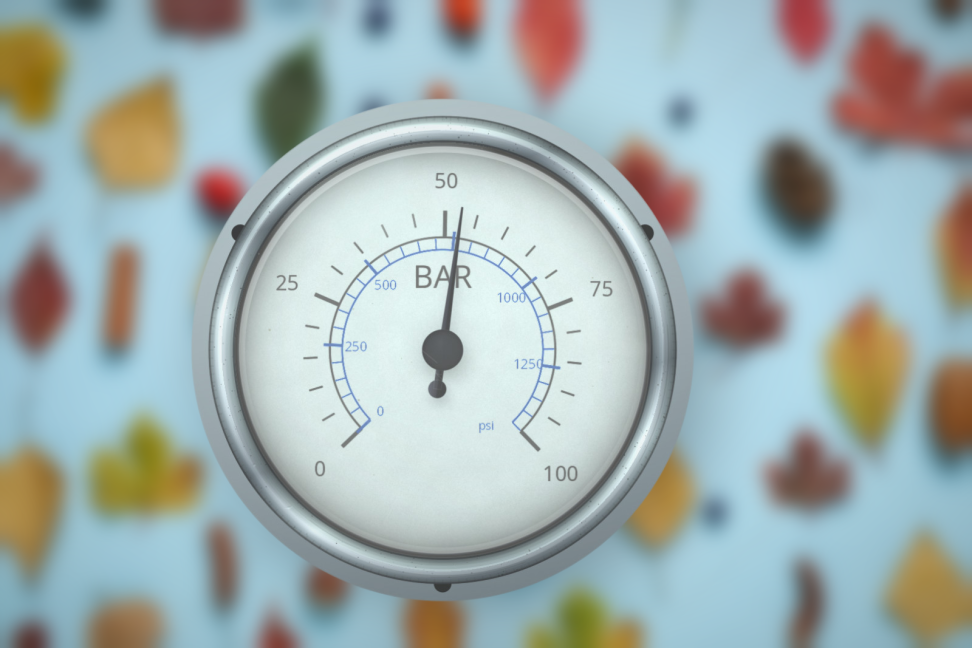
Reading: 52.5 bar
